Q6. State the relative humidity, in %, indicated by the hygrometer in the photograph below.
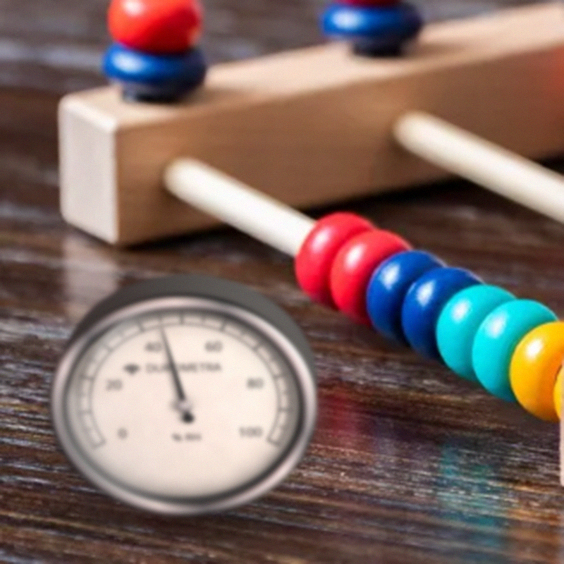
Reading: 45 %
